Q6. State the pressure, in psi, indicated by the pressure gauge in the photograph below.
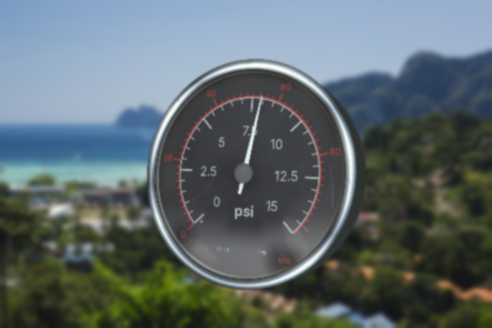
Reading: 8 psi
